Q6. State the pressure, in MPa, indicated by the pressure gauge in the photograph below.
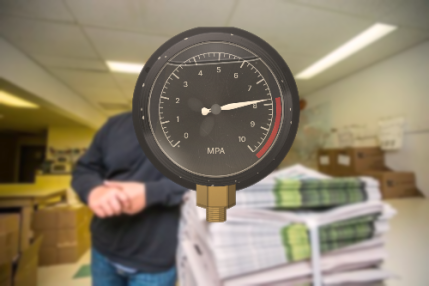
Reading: 7.8 MPa
